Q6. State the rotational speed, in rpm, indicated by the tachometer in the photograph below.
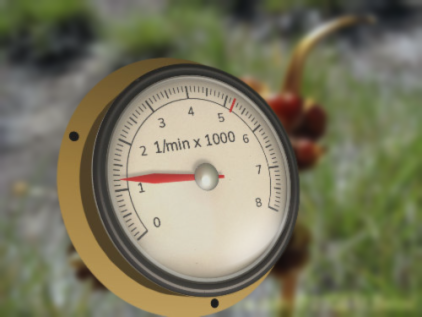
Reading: 1200 rpm
